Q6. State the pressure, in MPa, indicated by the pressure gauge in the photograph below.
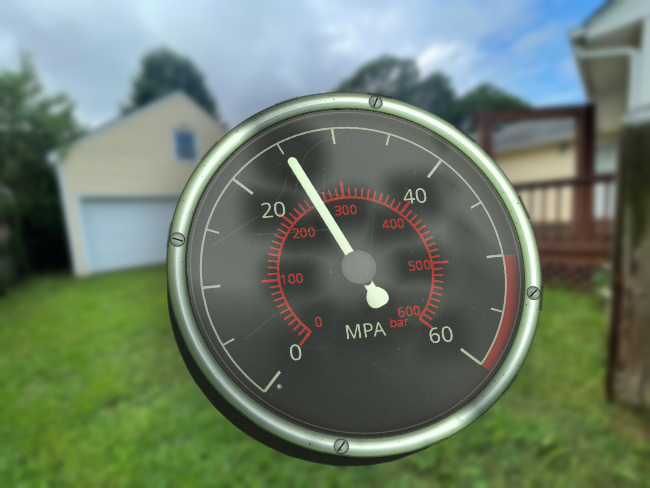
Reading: 25 MPa
